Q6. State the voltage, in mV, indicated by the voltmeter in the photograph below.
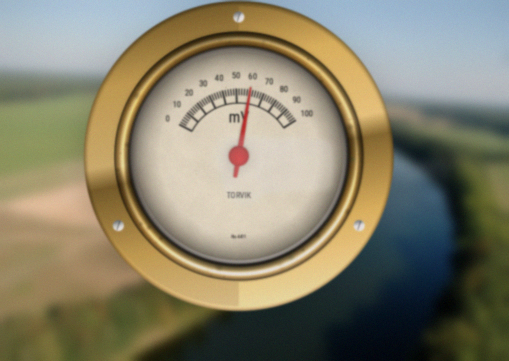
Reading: 60 mV
